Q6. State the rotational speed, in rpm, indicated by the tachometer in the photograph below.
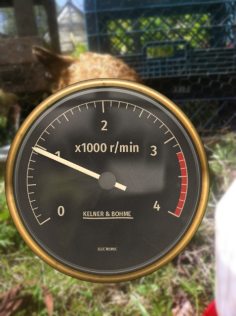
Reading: 950 rpm
